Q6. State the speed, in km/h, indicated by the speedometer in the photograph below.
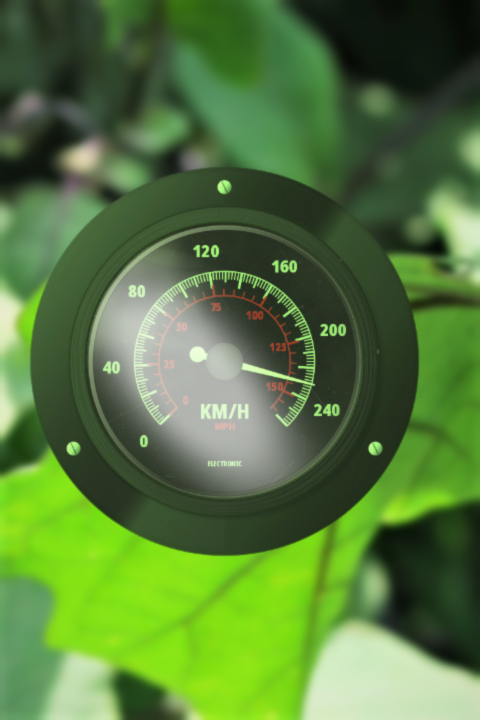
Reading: 230 km/h
